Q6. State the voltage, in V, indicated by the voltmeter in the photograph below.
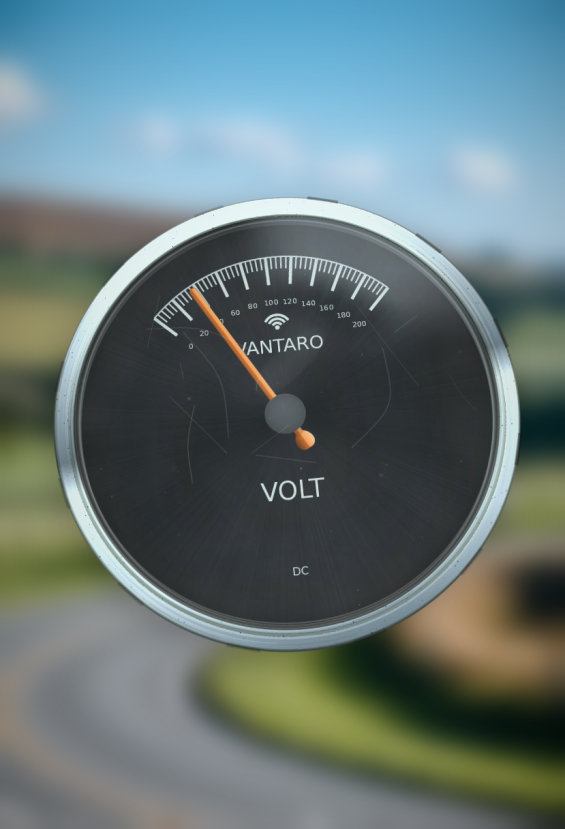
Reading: 36 V
